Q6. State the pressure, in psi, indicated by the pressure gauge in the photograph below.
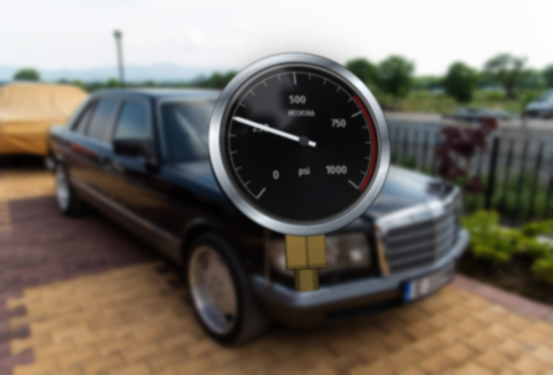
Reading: 250 psi
